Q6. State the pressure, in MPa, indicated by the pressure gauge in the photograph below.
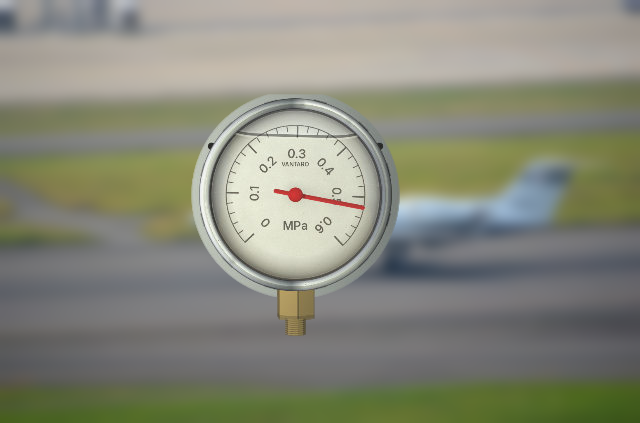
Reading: 0.52 MPa
